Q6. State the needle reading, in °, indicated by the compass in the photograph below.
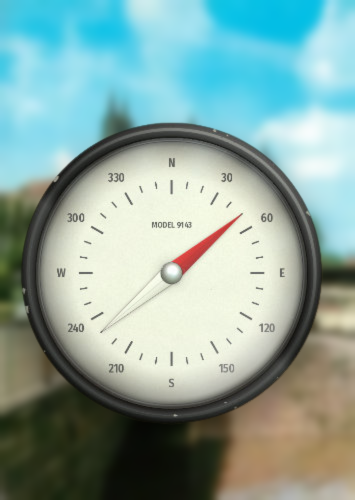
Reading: 50 °
